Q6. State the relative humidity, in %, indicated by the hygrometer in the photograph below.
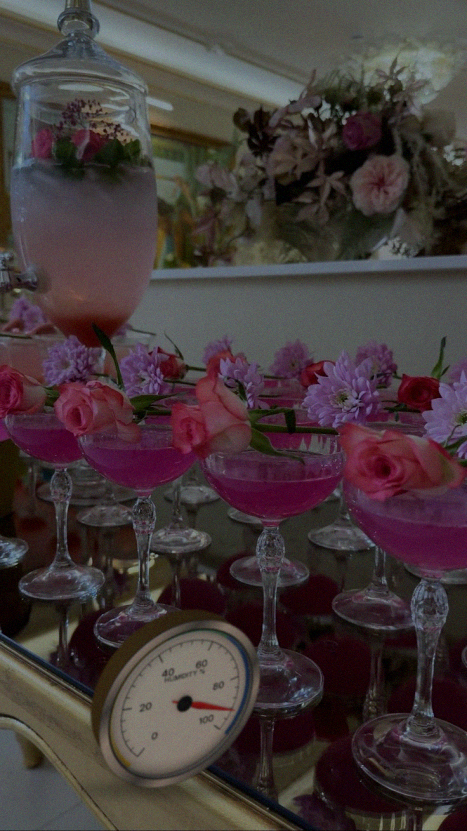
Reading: 92 %
